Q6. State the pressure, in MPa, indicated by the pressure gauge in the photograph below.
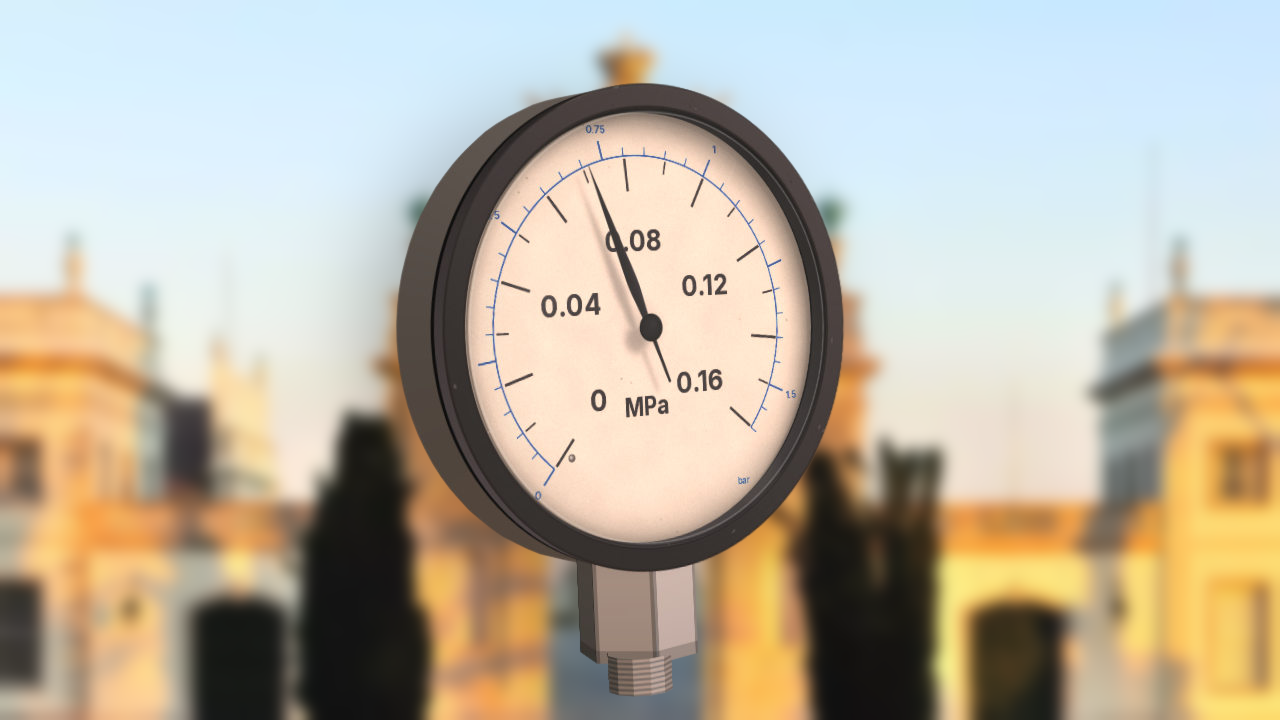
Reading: 0.07 MPa
